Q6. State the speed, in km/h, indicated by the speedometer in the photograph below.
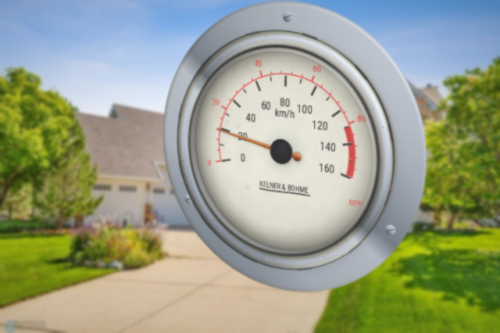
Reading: 20 km/h
